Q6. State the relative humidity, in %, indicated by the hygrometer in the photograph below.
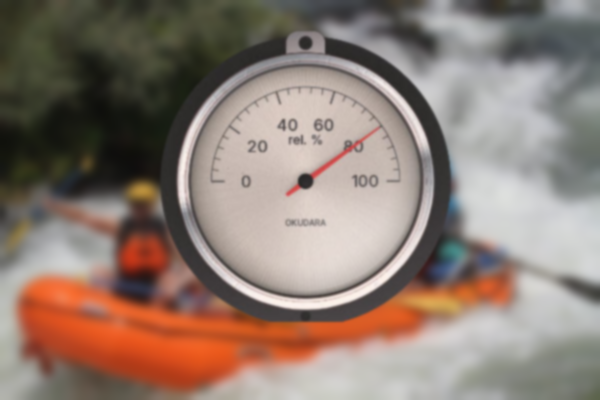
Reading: 80 %
